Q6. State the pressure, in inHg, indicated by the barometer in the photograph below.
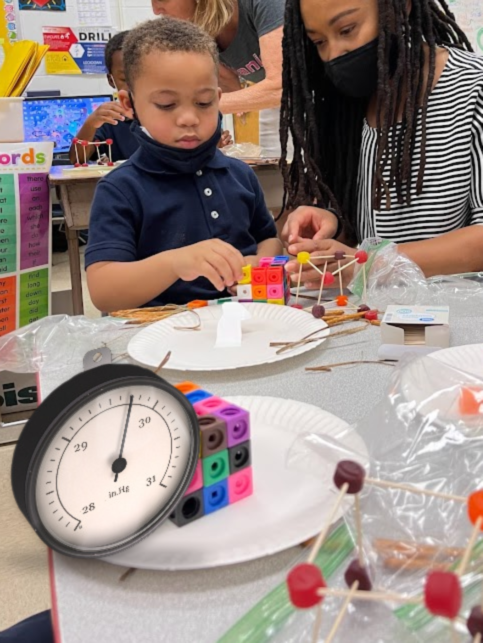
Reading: 29.7 inHg
